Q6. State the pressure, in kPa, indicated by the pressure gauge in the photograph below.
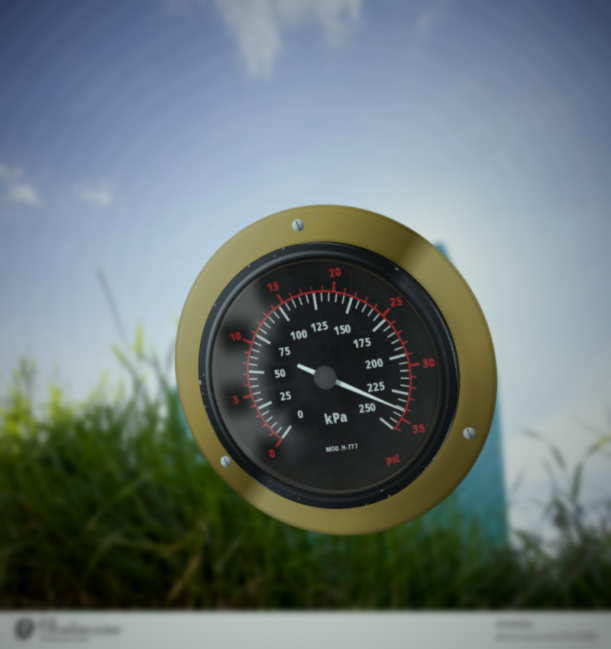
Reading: 235 kPa
